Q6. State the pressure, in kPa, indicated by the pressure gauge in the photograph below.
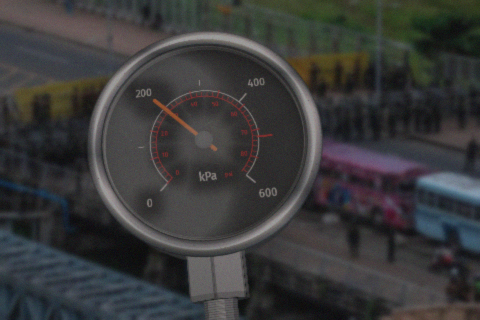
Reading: 200 kPa
